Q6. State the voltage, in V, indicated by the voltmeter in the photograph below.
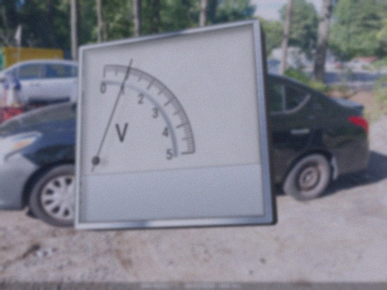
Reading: 1 V
